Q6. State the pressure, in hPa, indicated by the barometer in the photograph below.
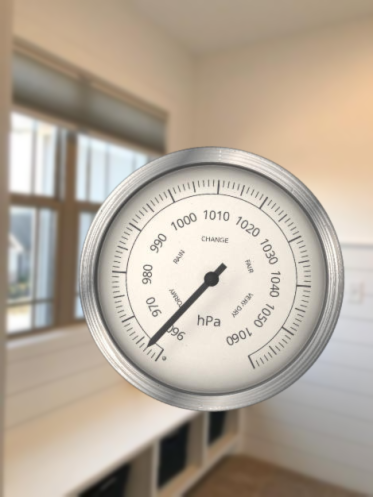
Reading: 963 hPa
